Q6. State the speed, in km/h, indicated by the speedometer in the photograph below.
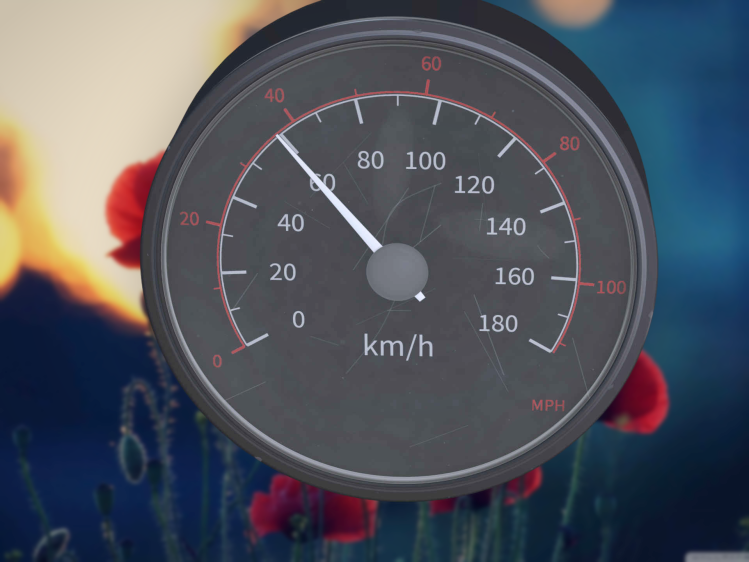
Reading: 60 km/h
